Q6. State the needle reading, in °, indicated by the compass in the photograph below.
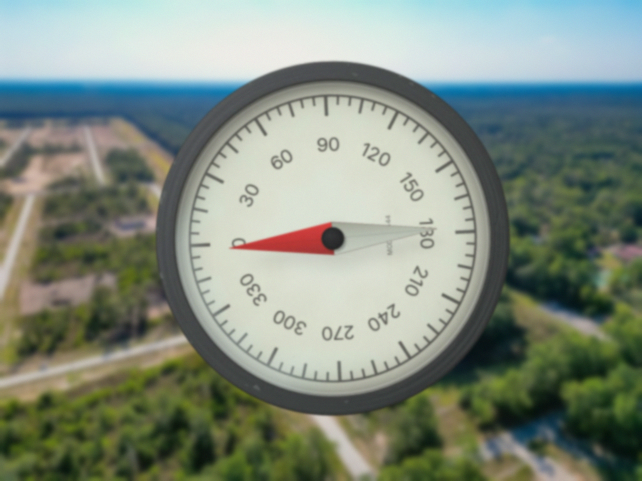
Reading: 357.5 °
